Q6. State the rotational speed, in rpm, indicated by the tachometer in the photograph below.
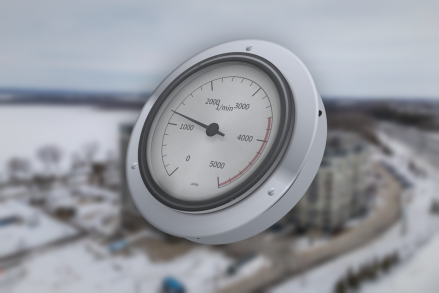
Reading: 1200 rpm
